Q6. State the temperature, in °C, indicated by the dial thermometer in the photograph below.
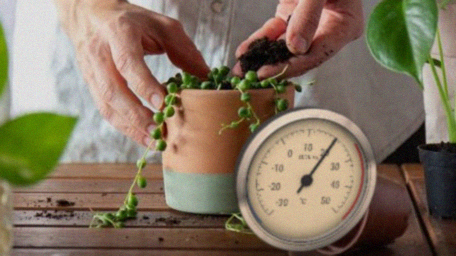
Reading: 20 °C
